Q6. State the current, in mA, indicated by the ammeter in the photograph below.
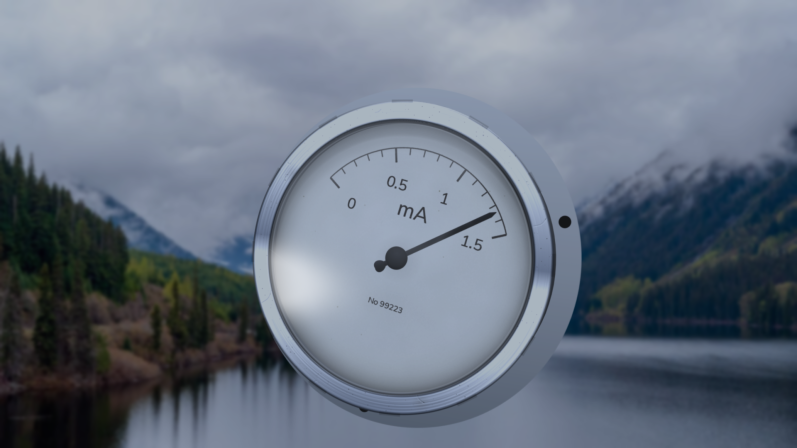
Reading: 1.35 mA
